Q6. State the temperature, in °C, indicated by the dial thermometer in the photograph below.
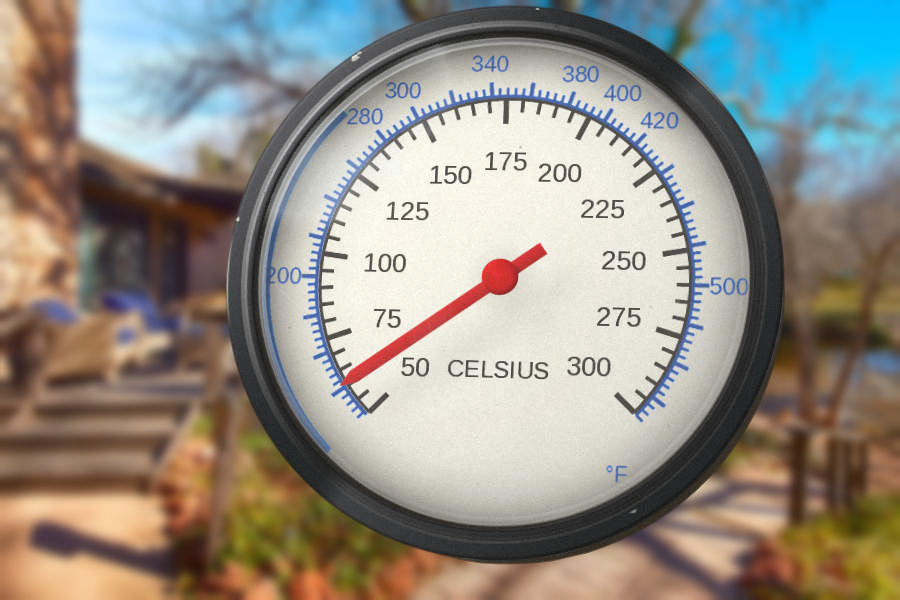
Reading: 60 °C
